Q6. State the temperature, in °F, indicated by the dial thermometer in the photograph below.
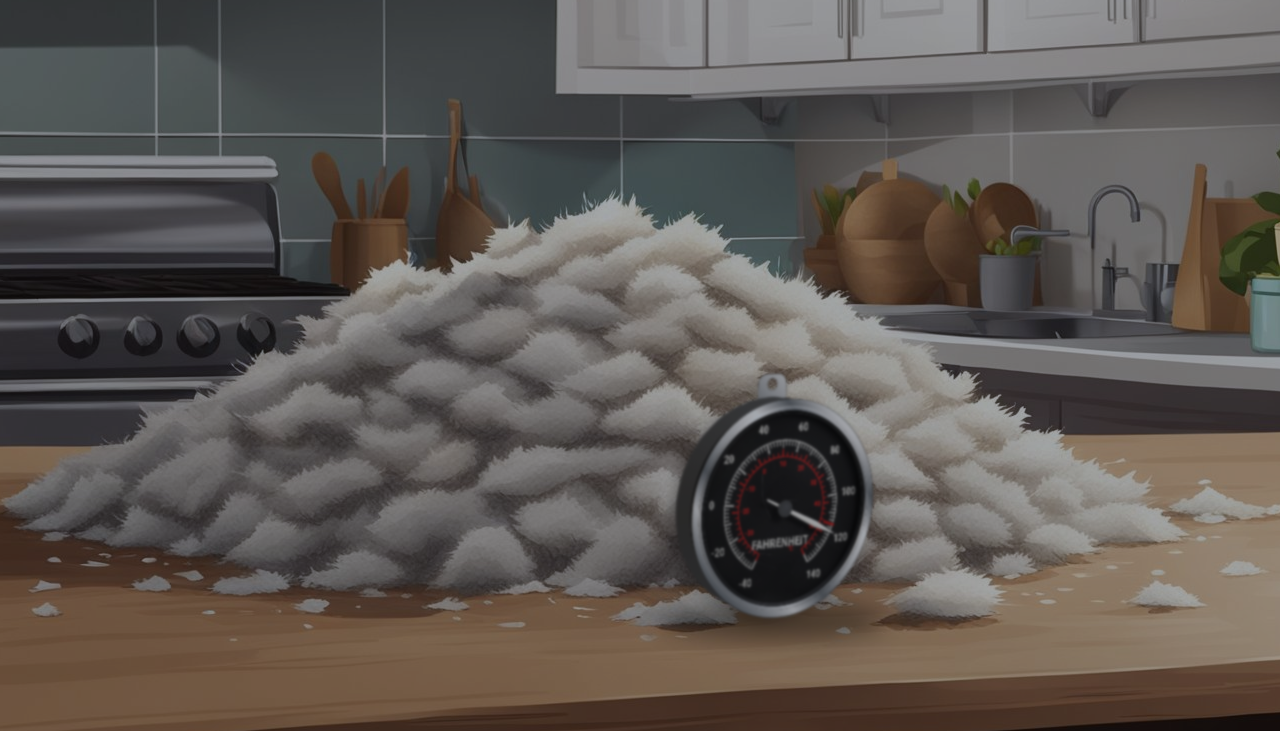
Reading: 120 °F
